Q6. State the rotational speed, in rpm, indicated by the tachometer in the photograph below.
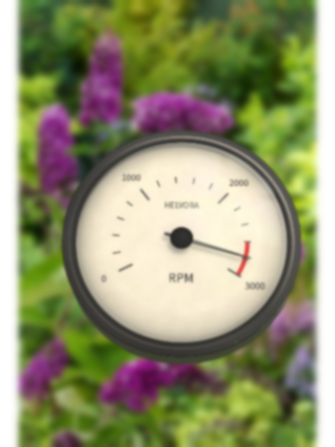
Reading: 2800 rpm
